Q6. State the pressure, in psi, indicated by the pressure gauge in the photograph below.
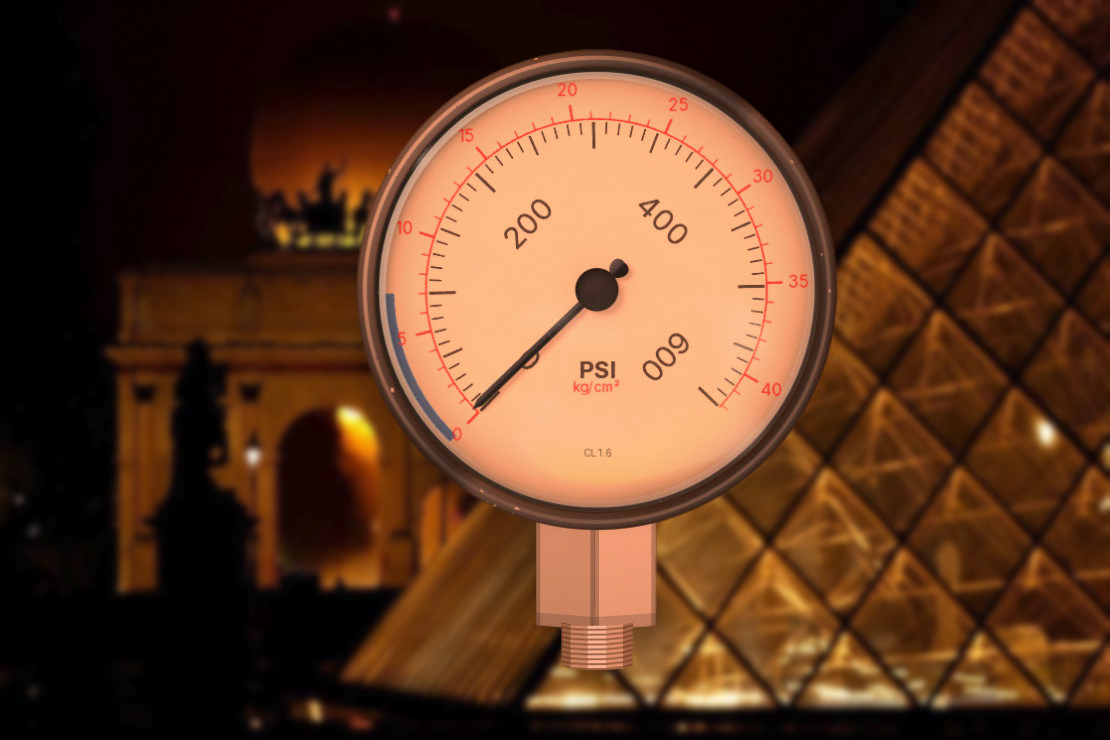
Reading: 5 psi
